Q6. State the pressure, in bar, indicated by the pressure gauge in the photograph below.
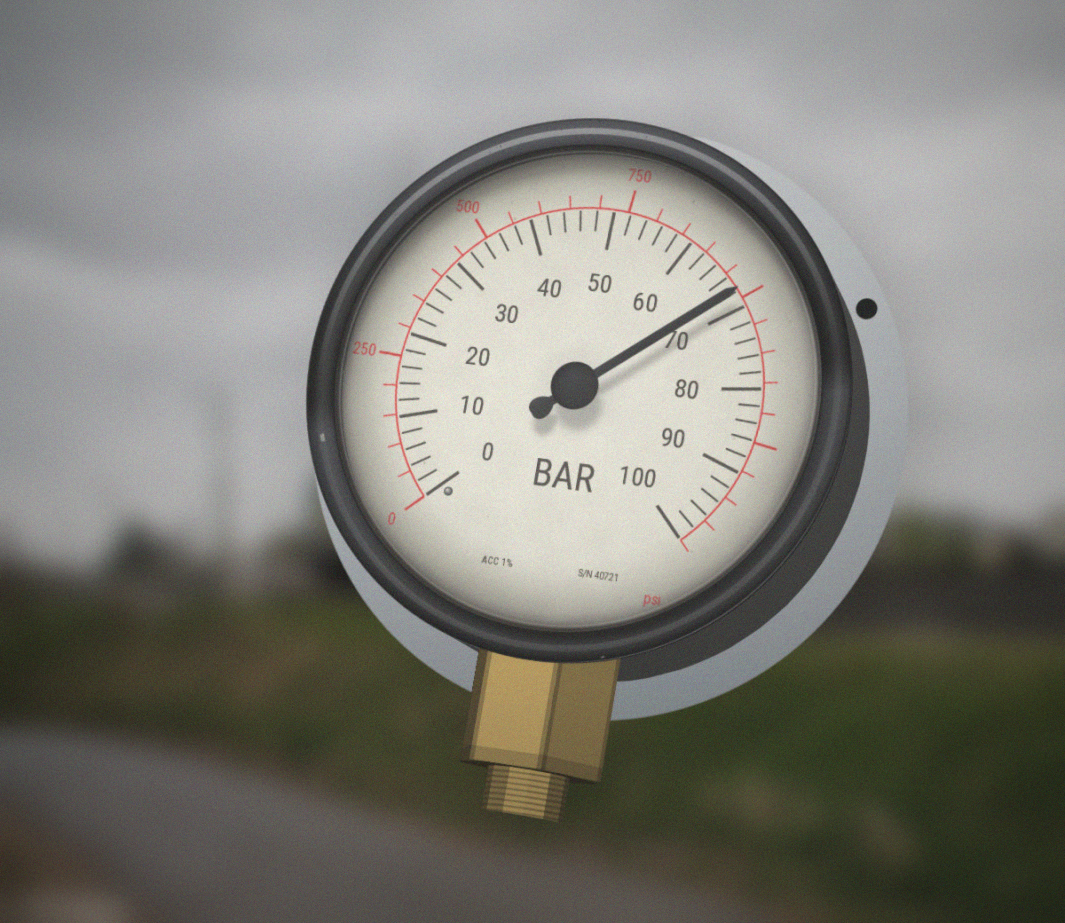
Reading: 68 bar
